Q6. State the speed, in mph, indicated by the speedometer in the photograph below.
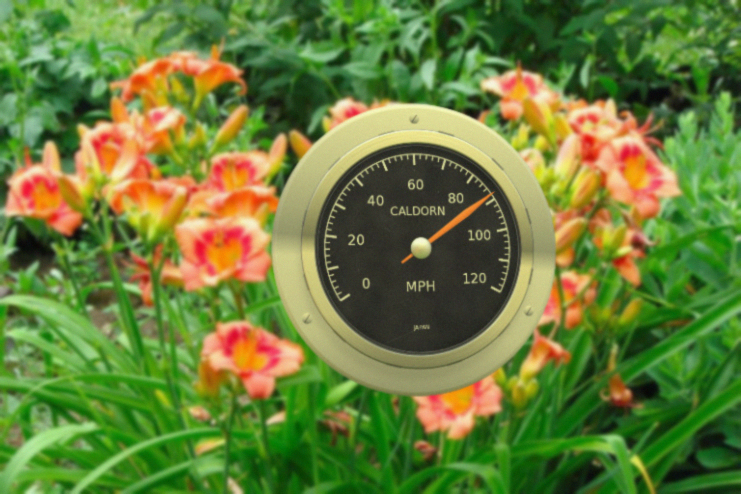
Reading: 88 mph
